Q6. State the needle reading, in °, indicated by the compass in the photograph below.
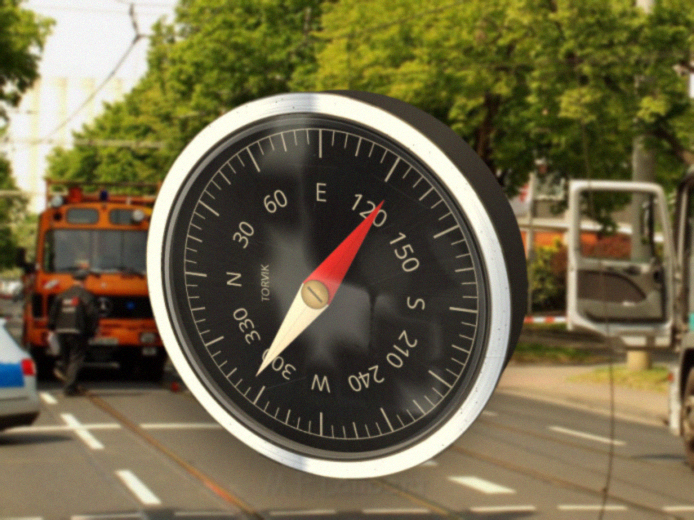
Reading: 125 °
